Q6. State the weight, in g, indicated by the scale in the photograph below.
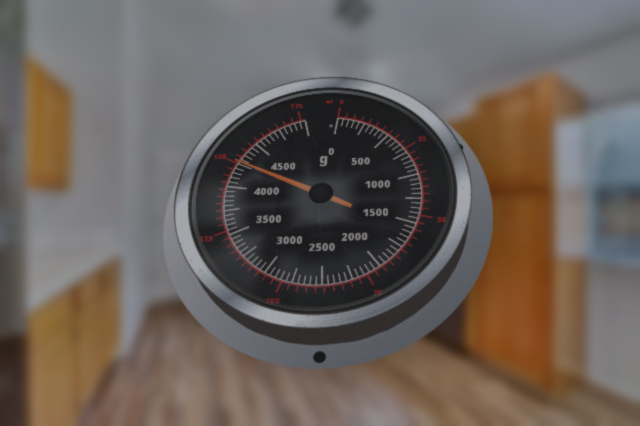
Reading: 4250 g
